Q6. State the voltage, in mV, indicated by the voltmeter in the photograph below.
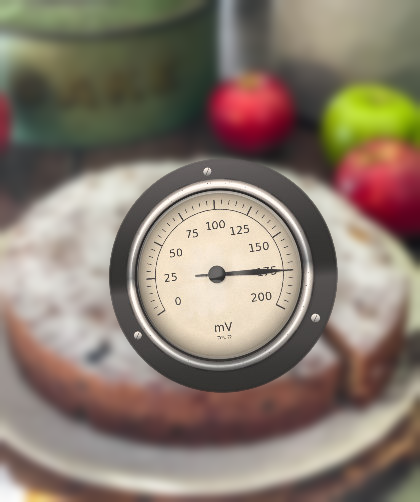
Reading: 175 mV
